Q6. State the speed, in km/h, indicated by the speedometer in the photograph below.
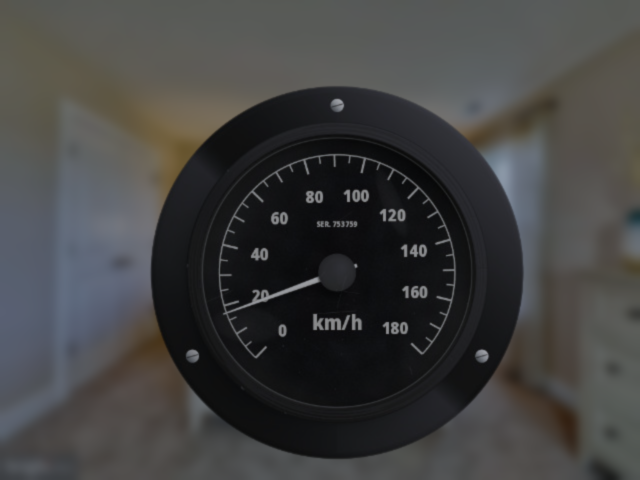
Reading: 17.5 km/h
